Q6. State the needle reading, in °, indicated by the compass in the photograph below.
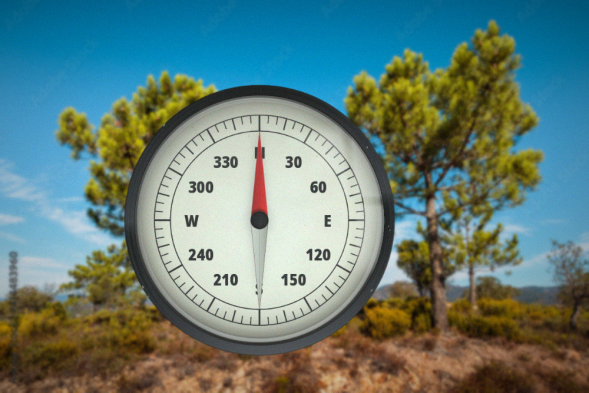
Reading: 0 °
